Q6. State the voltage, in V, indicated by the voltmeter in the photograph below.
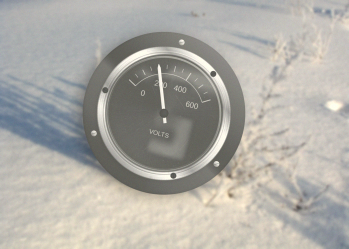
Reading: 200 V
